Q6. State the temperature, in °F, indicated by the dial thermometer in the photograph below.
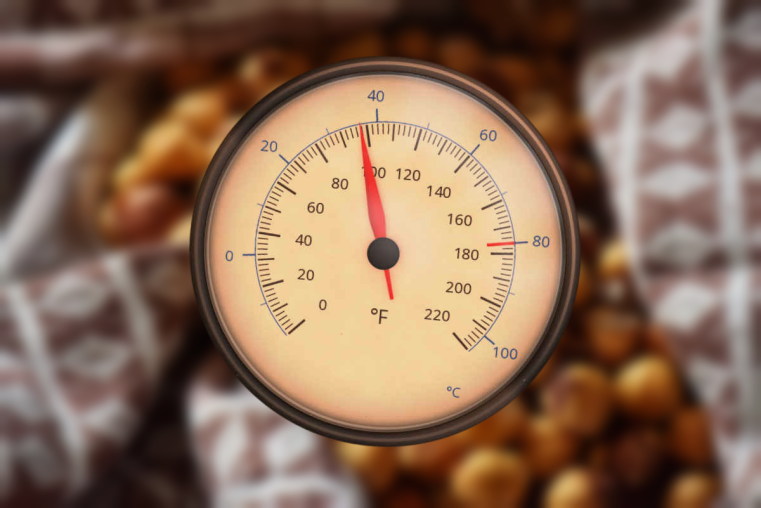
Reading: 98 °F
